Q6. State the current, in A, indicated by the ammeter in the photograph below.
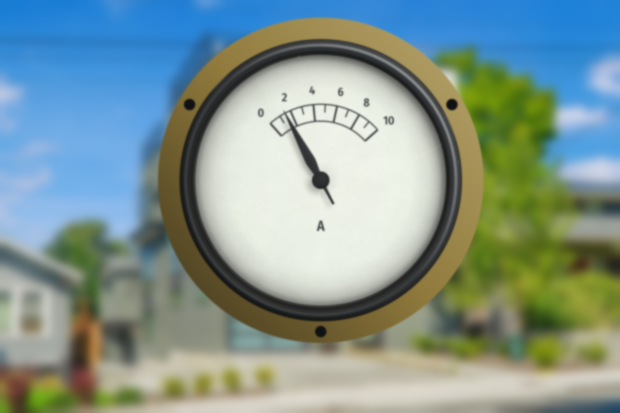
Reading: 1.5 A
